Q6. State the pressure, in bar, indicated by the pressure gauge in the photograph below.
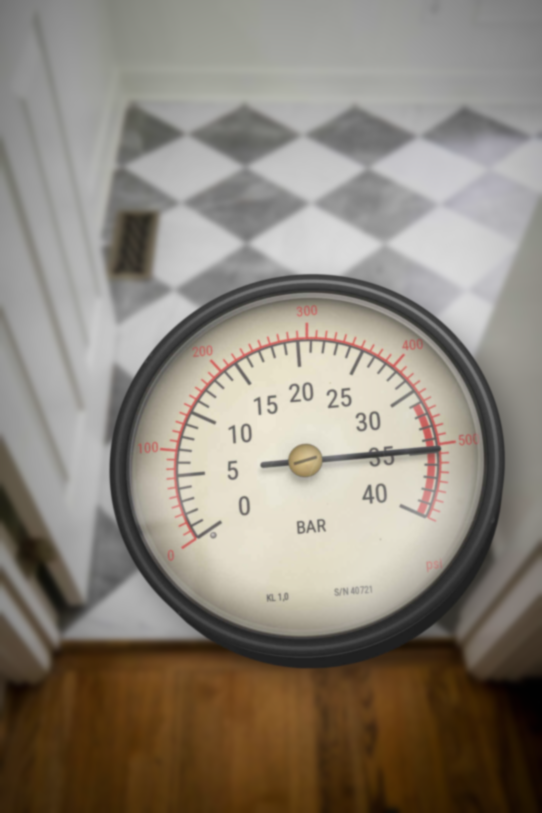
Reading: 35 bar
